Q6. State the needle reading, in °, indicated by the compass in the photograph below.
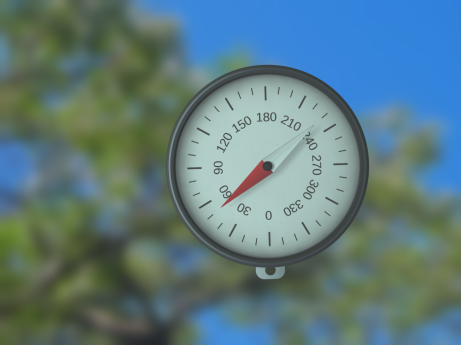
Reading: 50 °
